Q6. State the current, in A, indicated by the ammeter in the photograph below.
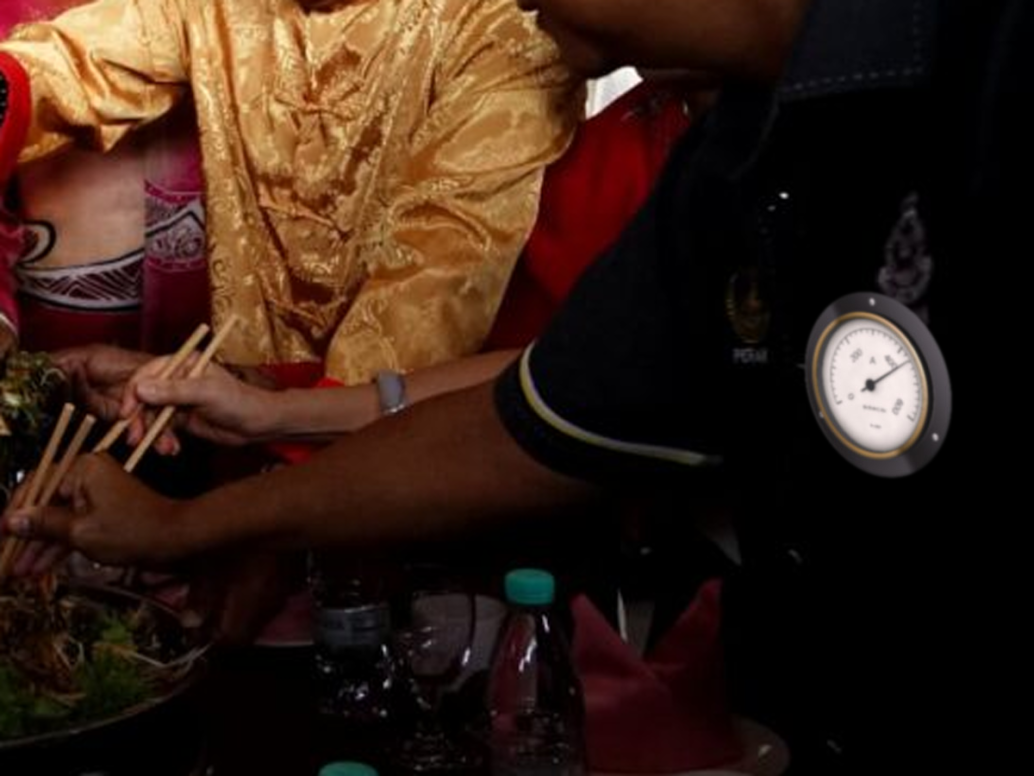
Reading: 440 A
